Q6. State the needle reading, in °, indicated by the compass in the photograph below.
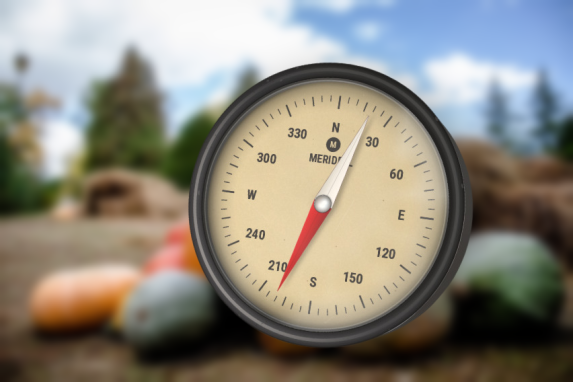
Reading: 200 °
